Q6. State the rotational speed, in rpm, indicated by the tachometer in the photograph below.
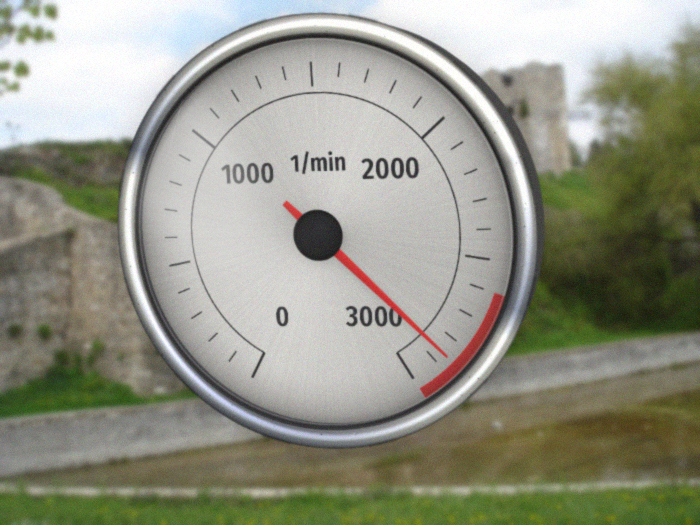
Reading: 2850 rpm
